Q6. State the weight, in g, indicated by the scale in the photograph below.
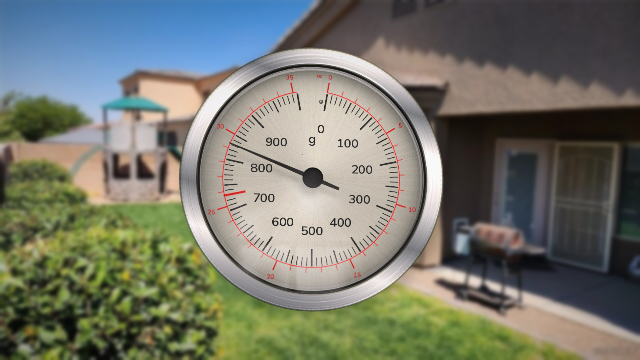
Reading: 830 g
